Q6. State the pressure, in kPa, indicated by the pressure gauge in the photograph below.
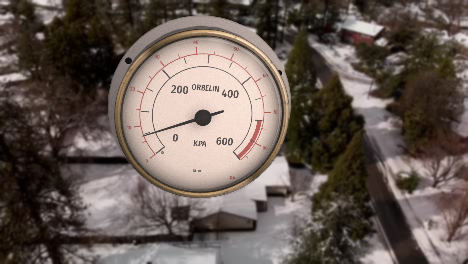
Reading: 50 kPa
